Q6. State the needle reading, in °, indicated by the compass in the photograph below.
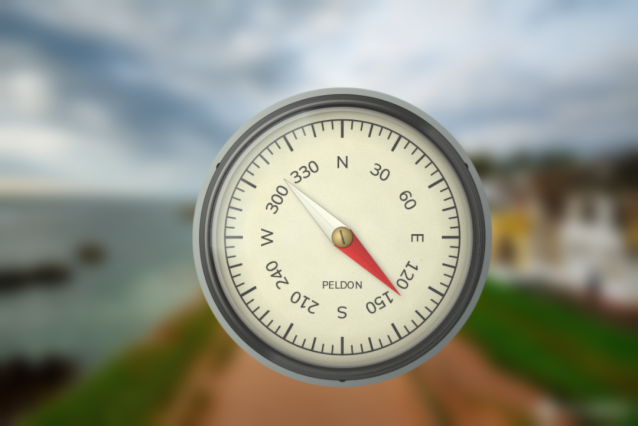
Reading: 135 °
